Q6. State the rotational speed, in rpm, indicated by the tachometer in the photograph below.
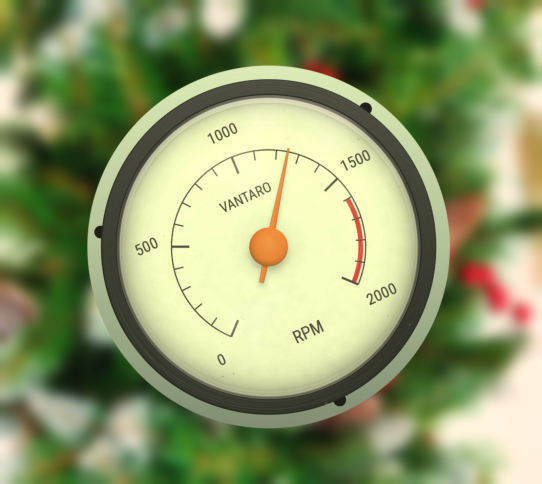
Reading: 1250 rpm
